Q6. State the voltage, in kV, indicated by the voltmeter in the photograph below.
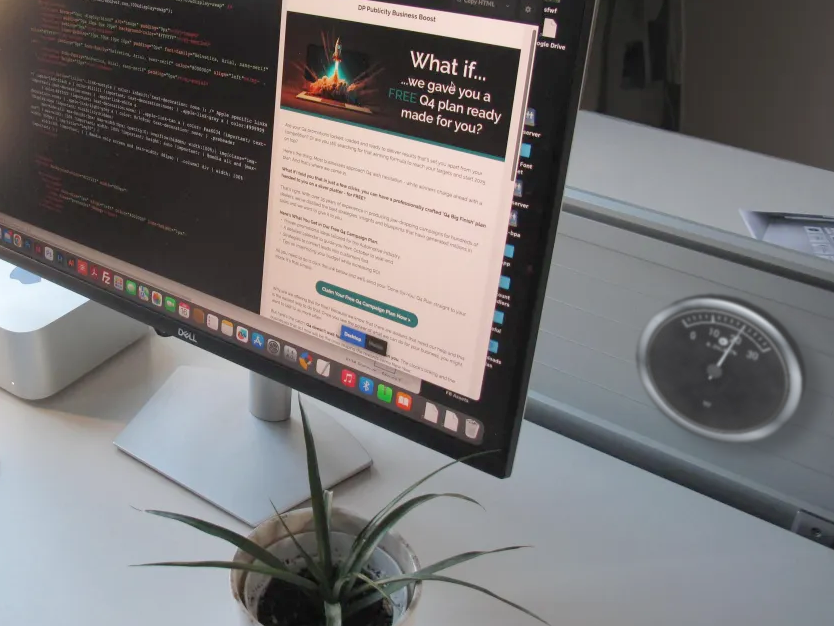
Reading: 20 kV
